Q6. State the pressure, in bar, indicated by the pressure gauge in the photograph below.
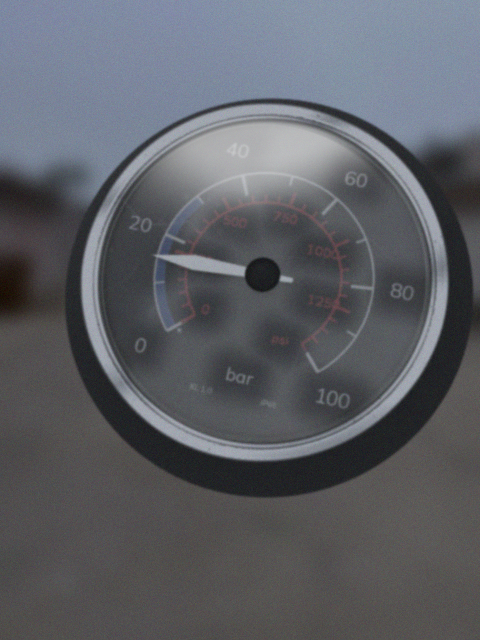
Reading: 15 bar
